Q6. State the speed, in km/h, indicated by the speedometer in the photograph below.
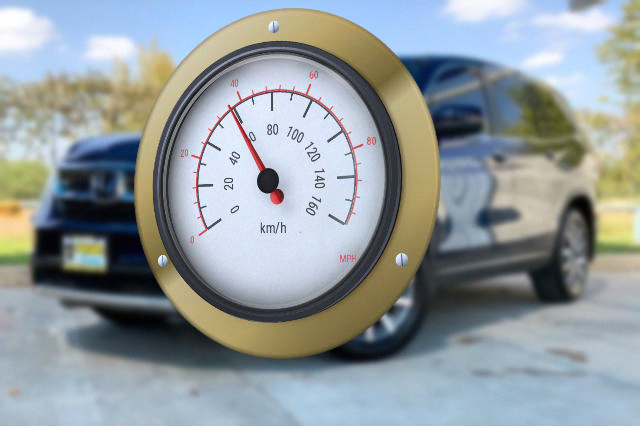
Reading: 60 km/h
